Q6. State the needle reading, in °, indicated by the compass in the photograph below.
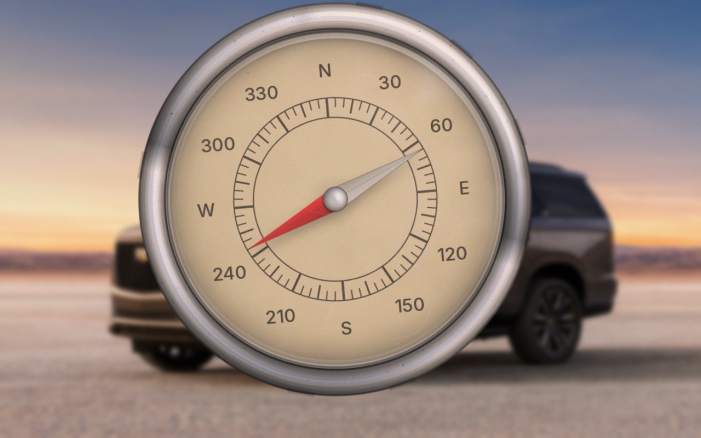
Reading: 245 °
